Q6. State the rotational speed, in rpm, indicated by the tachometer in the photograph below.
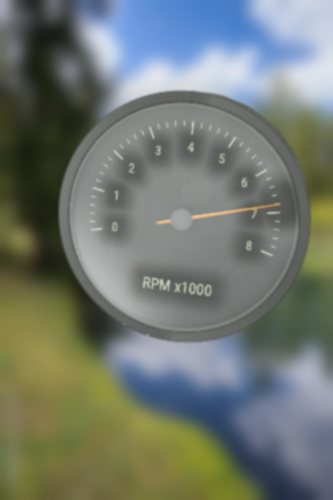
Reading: 6800 rpm
